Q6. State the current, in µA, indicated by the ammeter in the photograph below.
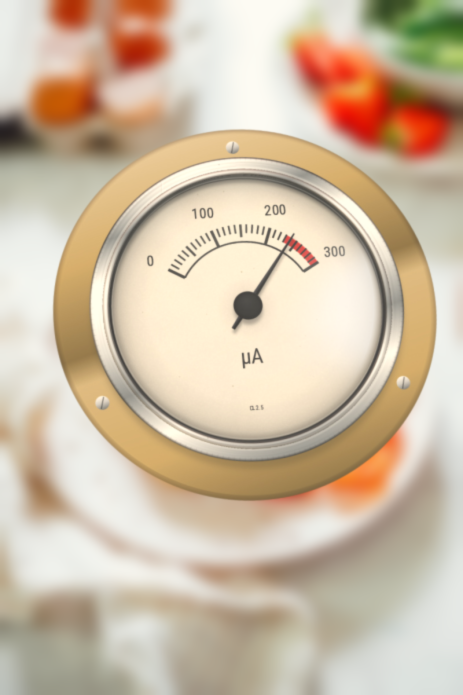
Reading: 240 µA
